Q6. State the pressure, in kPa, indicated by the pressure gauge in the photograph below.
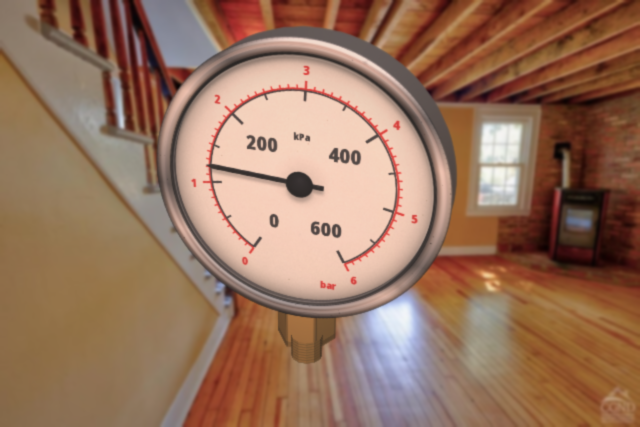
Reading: 125 kPa
